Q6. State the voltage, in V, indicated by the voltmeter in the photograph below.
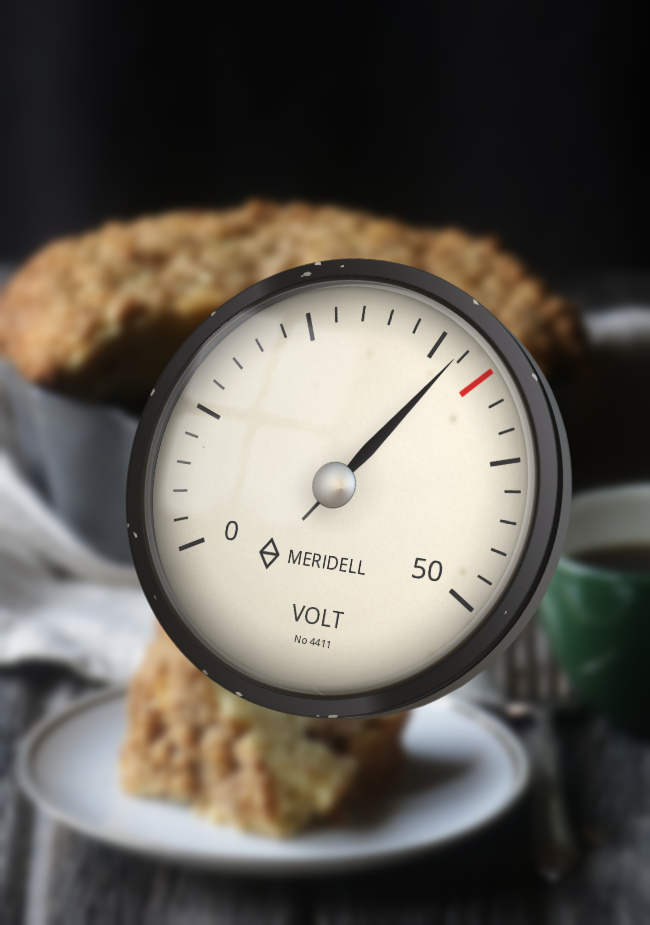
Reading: 32 V
